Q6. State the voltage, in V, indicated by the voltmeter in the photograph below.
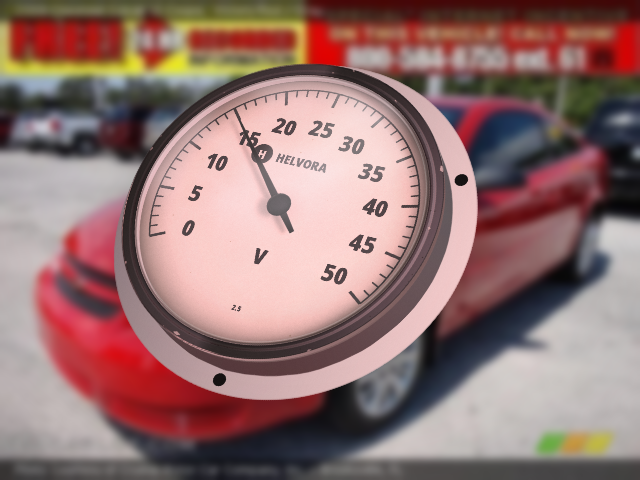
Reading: 15 V
